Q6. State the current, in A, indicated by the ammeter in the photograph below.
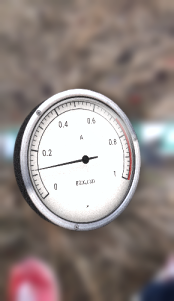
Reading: 0.12 A
